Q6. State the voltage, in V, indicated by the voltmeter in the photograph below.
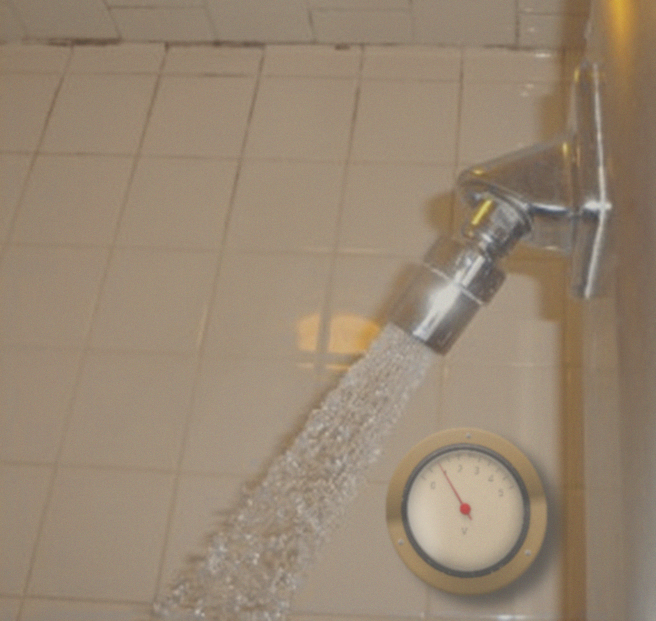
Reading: 1 V
